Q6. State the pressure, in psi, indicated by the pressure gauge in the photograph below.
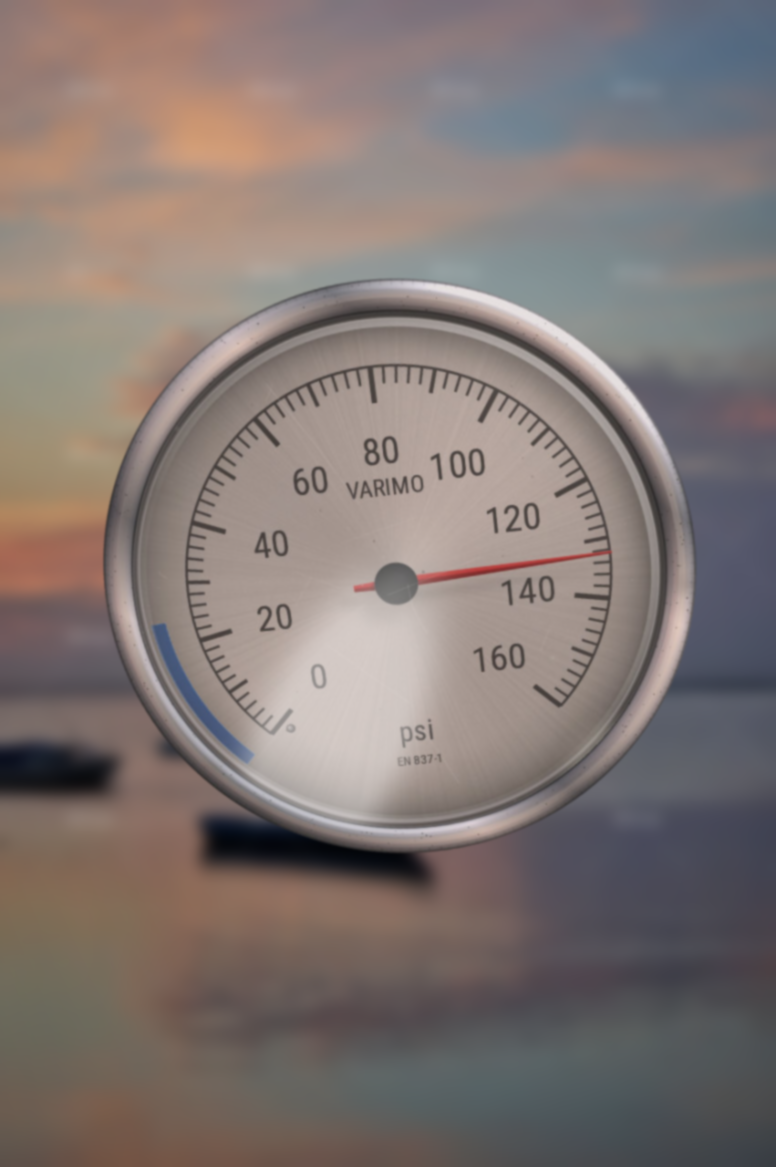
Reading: 132 psi
